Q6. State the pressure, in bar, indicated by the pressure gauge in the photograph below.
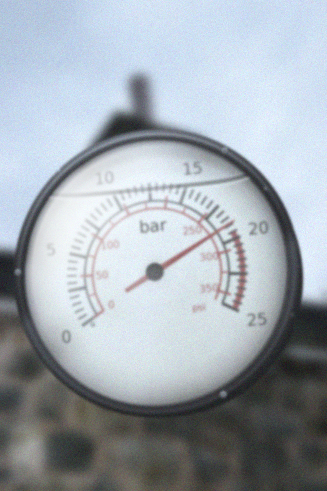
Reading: 19 bar
